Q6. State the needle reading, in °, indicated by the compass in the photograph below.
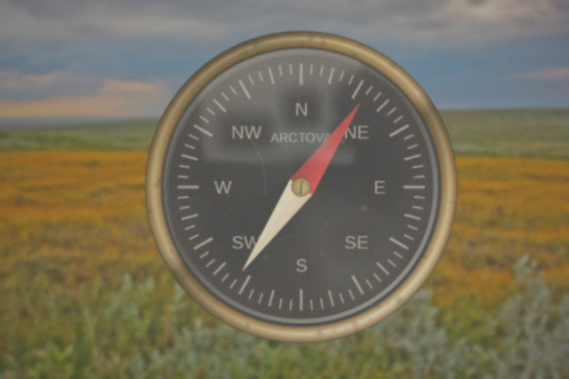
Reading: 35 °
